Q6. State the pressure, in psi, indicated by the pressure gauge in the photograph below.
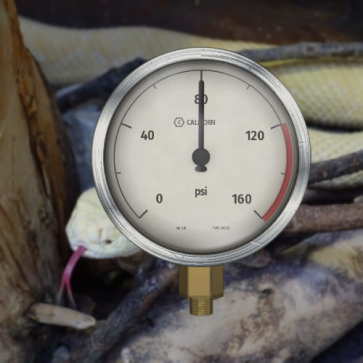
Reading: 80 psi
